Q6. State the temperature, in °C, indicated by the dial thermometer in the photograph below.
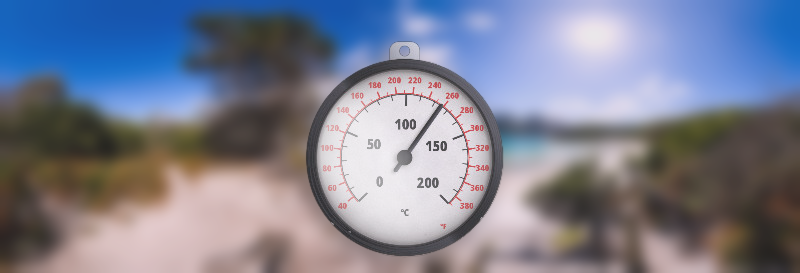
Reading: 125 °C
